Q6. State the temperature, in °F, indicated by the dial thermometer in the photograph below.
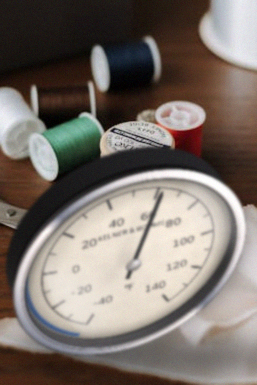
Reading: 60 °F
